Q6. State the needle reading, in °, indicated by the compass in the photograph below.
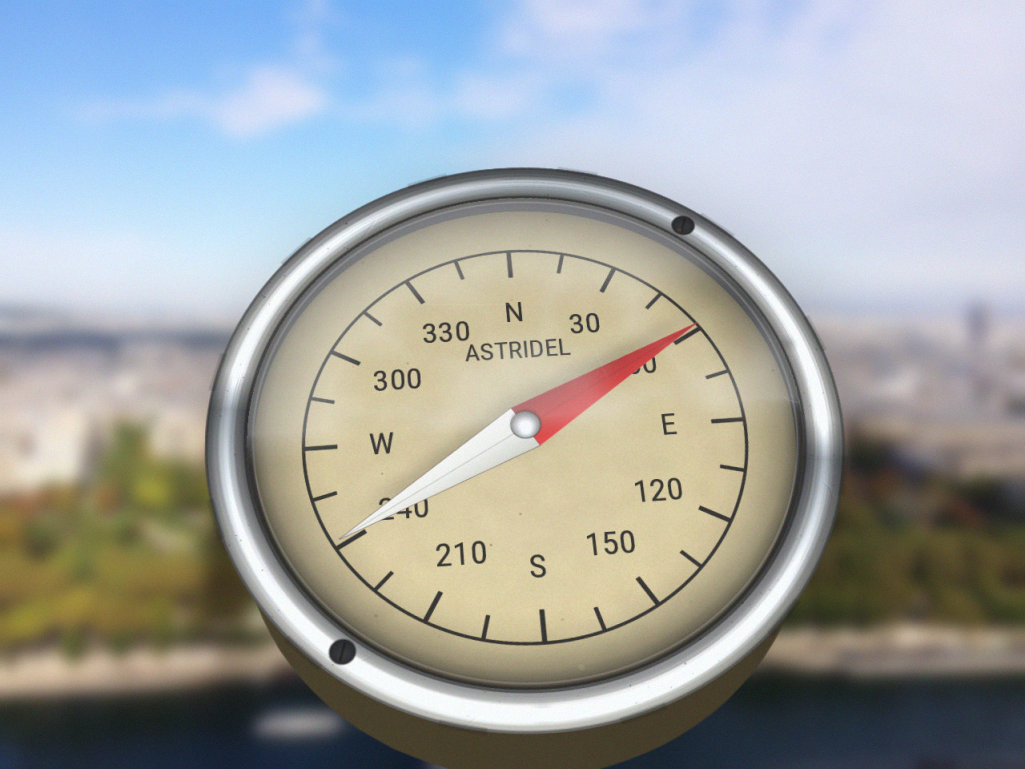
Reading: 60 °
